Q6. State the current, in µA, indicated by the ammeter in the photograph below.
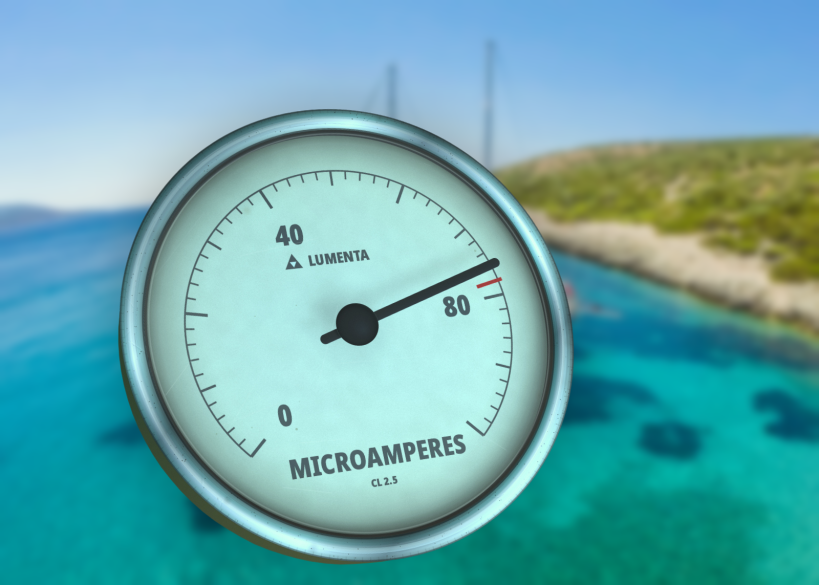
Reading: 76 µA
